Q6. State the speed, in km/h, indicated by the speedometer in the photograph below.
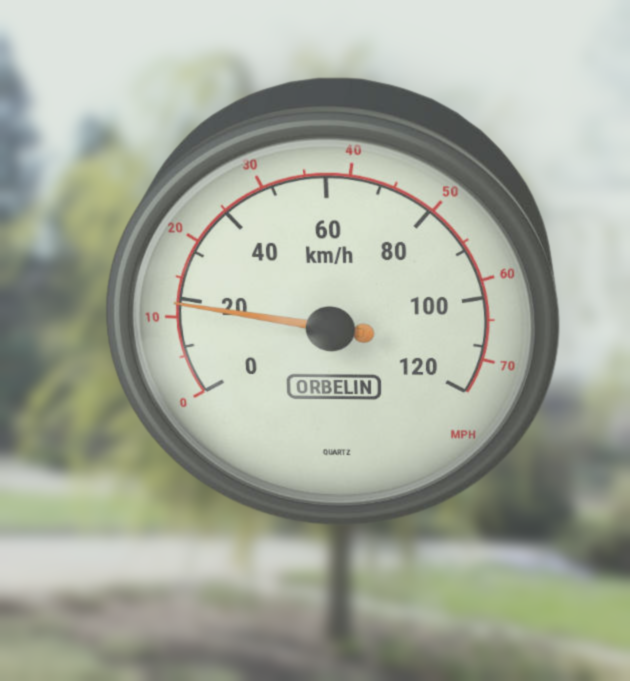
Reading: 20 km/h
